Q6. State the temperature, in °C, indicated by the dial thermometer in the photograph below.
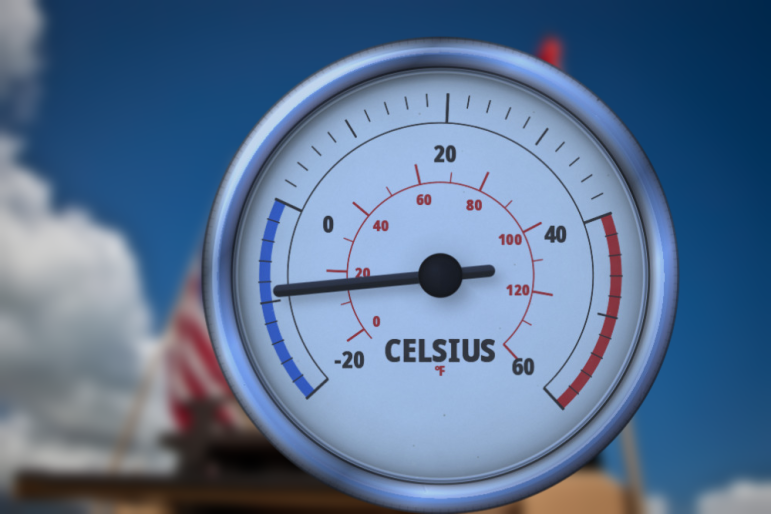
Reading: -9 °C
